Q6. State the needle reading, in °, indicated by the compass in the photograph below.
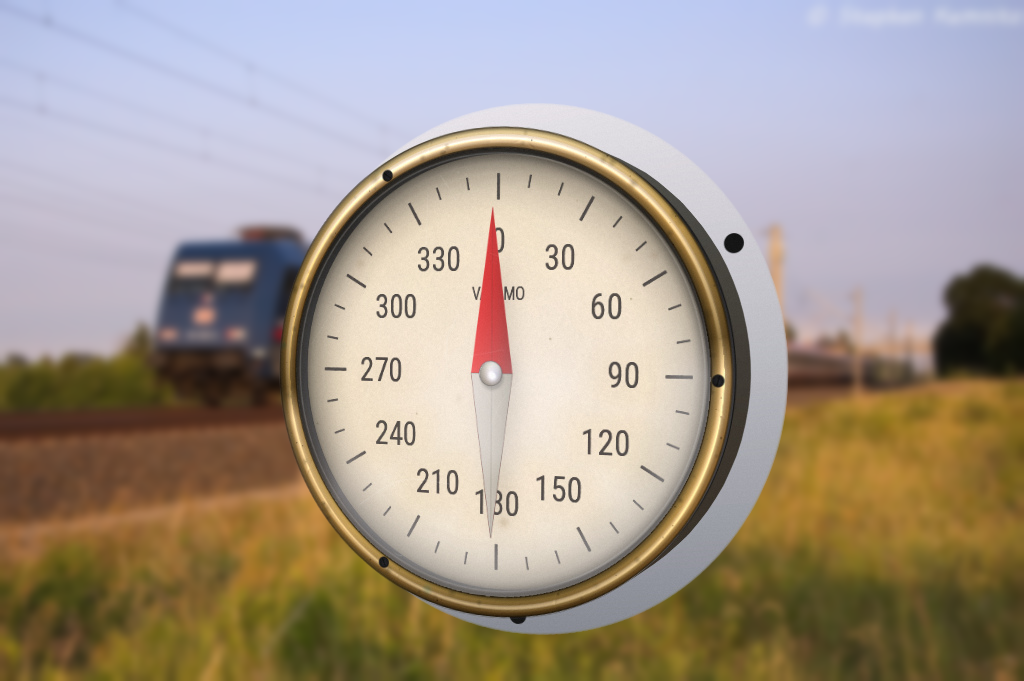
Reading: 0 °
